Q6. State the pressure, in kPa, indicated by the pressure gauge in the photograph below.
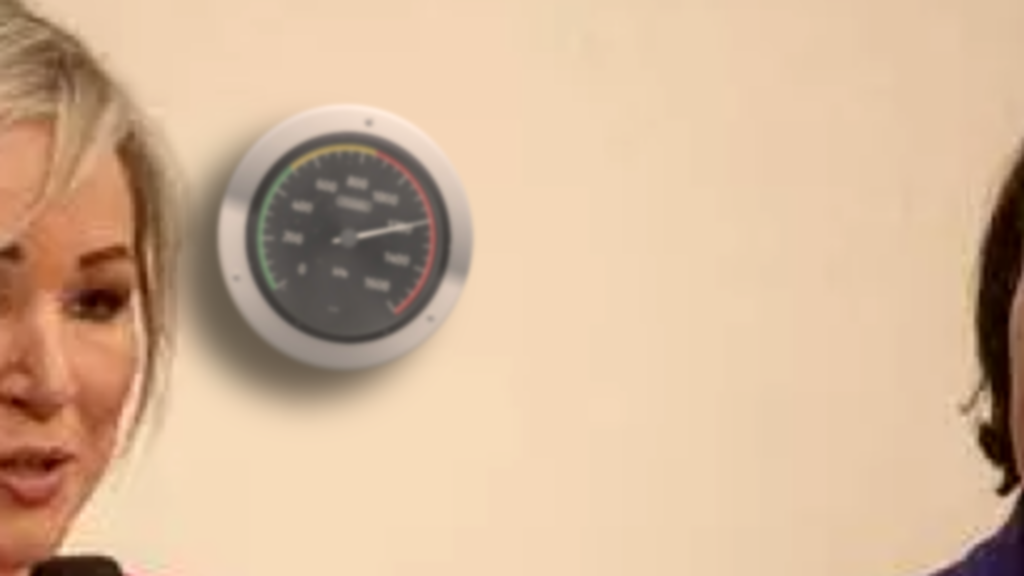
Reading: 1200 kPa
